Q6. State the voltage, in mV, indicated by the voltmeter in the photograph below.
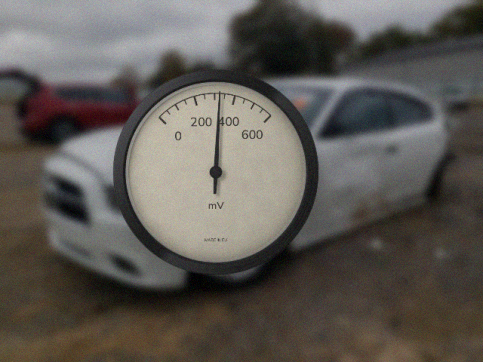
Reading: 325 mV
